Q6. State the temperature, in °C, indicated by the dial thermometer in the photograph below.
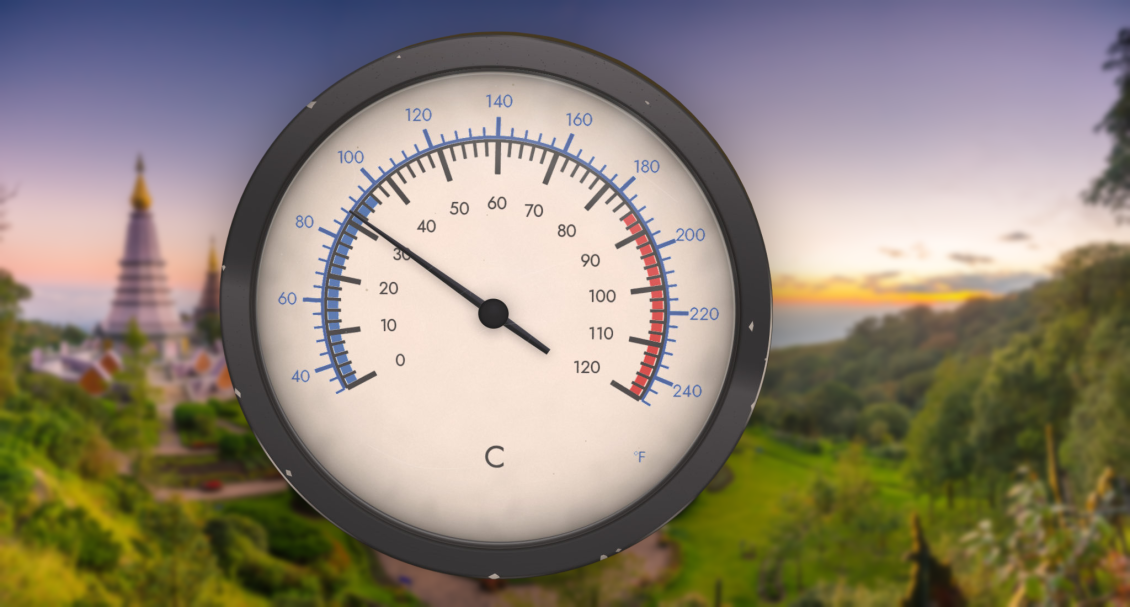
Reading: 32 °C
